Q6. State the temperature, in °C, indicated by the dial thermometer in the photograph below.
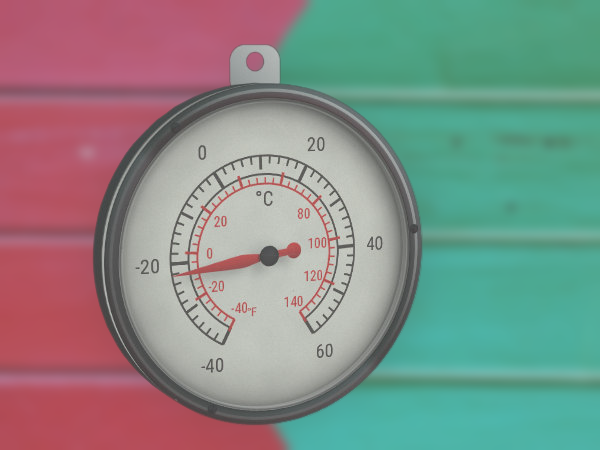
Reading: -22 °C
